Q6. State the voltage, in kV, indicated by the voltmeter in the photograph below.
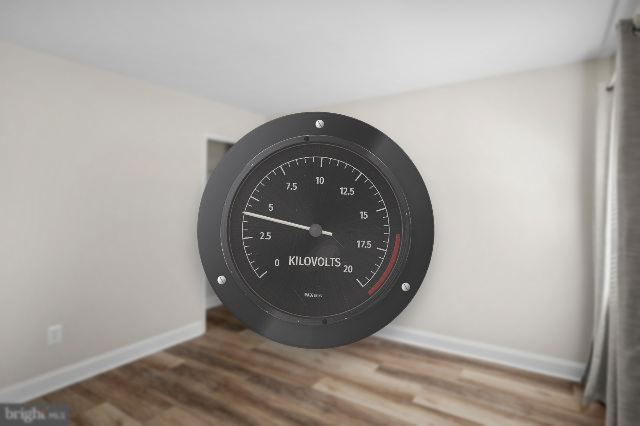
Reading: 4 kV
